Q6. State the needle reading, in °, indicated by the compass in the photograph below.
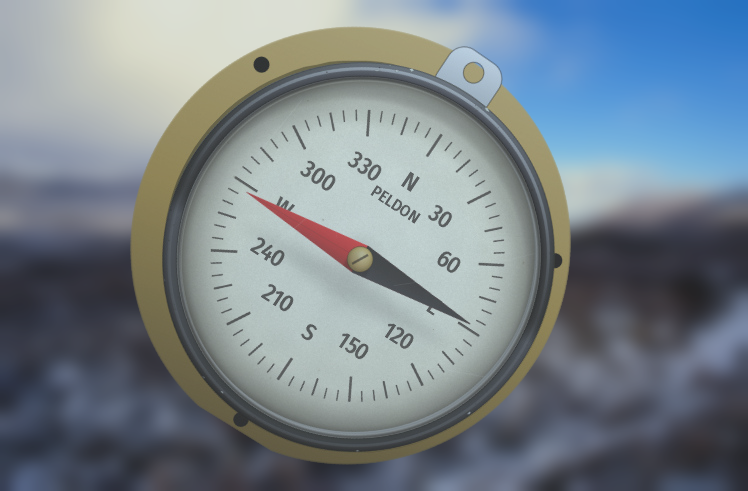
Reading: 267.5 °
